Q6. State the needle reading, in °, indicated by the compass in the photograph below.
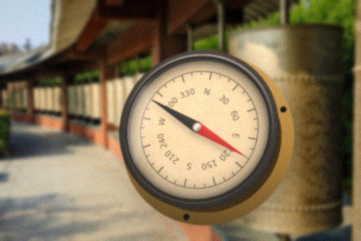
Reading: 110 °
